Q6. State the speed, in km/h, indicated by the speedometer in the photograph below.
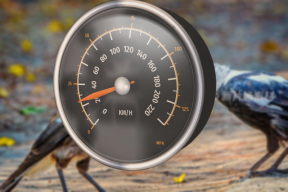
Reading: 25 km/h
